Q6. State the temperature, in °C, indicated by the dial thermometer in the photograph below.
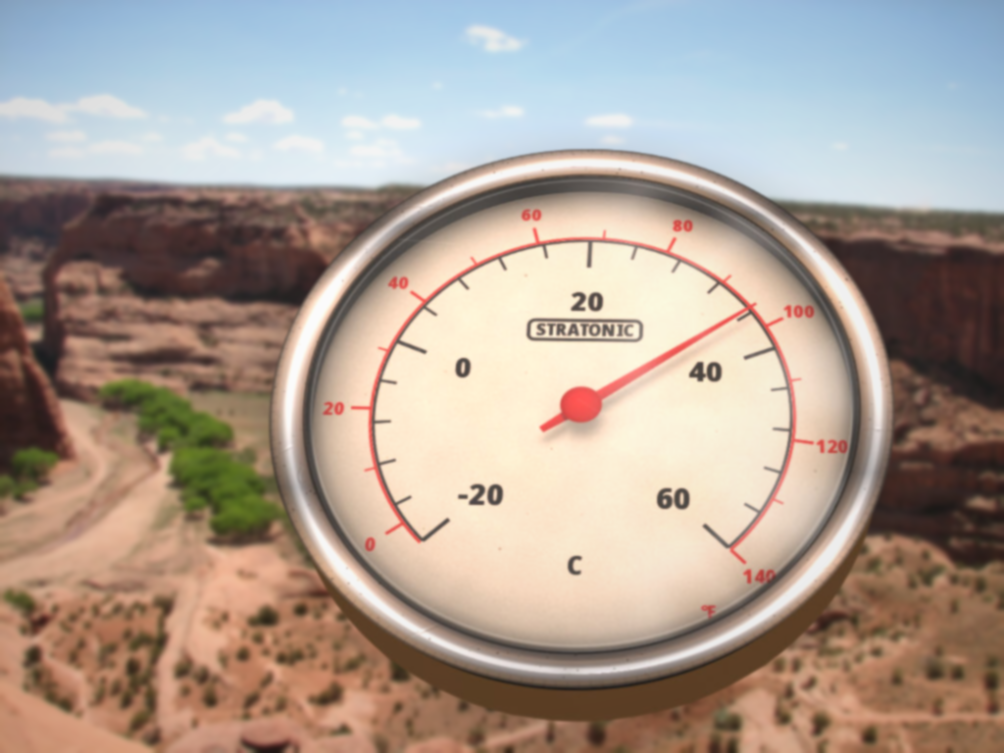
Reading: 36 °C
